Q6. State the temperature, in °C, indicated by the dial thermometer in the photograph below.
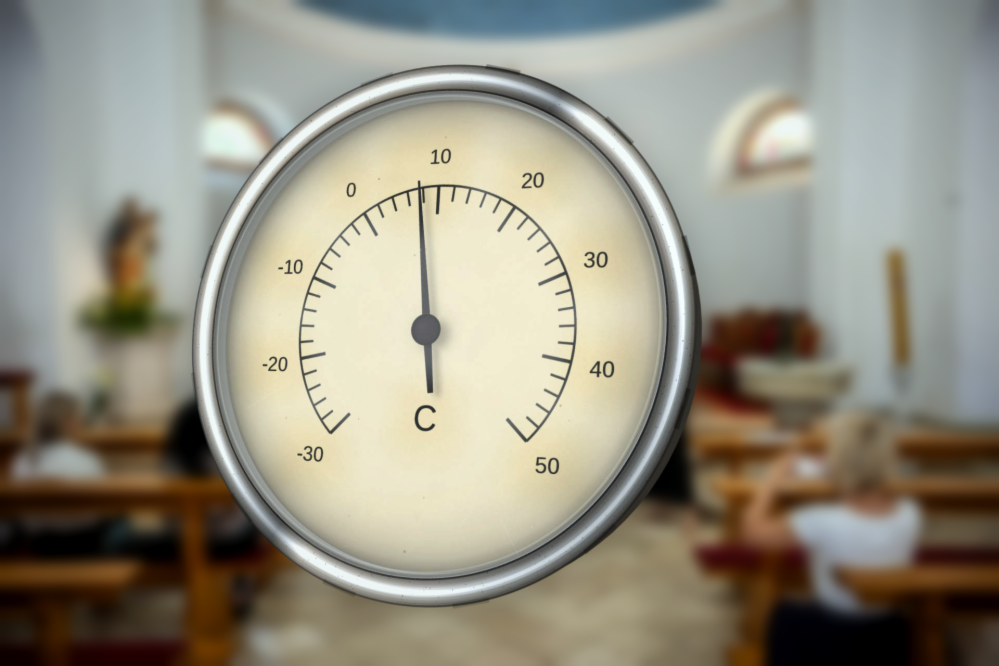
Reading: 8 °C
